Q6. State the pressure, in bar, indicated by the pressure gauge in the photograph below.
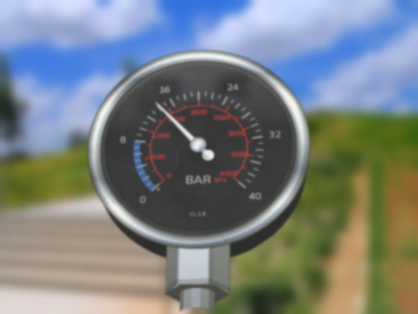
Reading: 14 bar
